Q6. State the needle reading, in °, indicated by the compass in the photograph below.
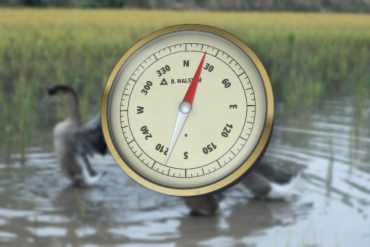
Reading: 20 °
